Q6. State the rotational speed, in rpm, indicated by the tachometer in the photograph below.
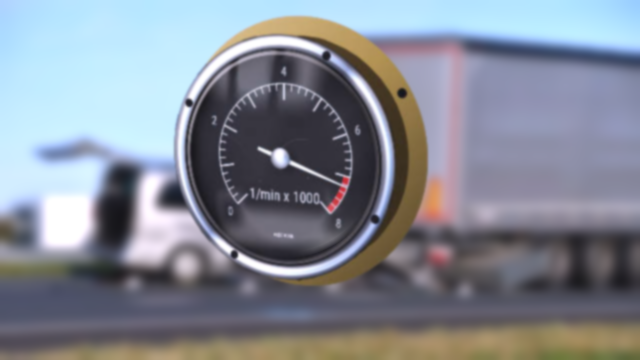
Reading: 7200 rpm
